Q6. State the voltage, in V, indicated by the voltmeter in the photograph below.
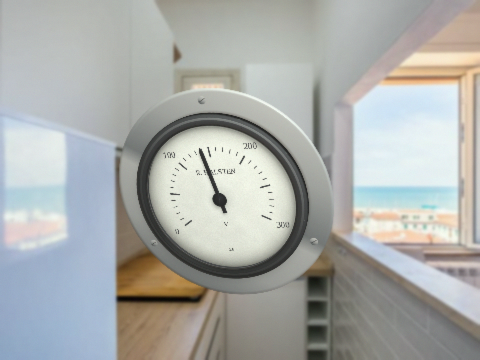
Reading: 140 V
